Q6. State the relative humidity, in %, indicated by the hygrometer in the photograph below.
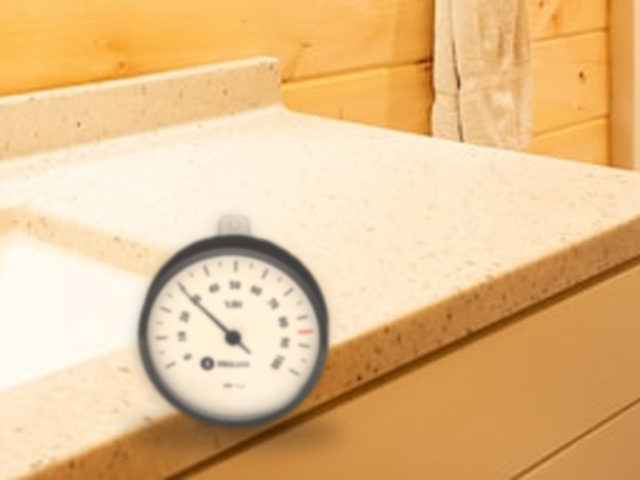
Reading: 30 %
